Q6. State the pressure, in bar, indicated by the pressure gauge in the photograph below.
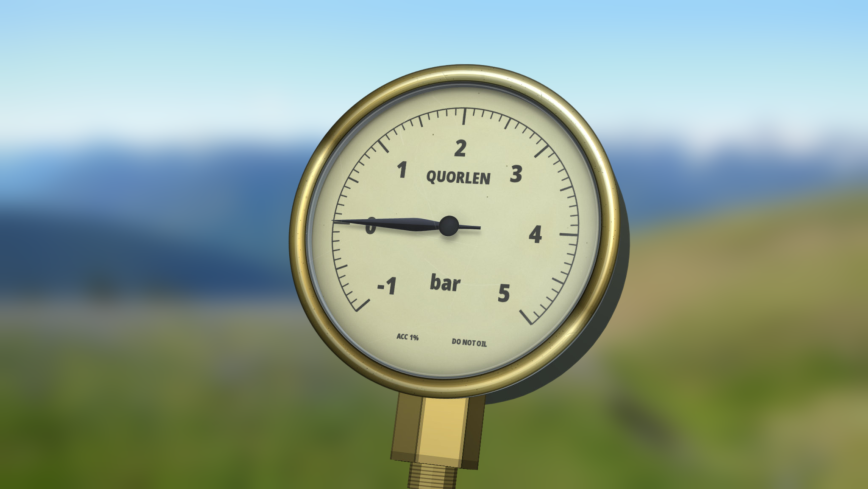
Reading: 0 bar
